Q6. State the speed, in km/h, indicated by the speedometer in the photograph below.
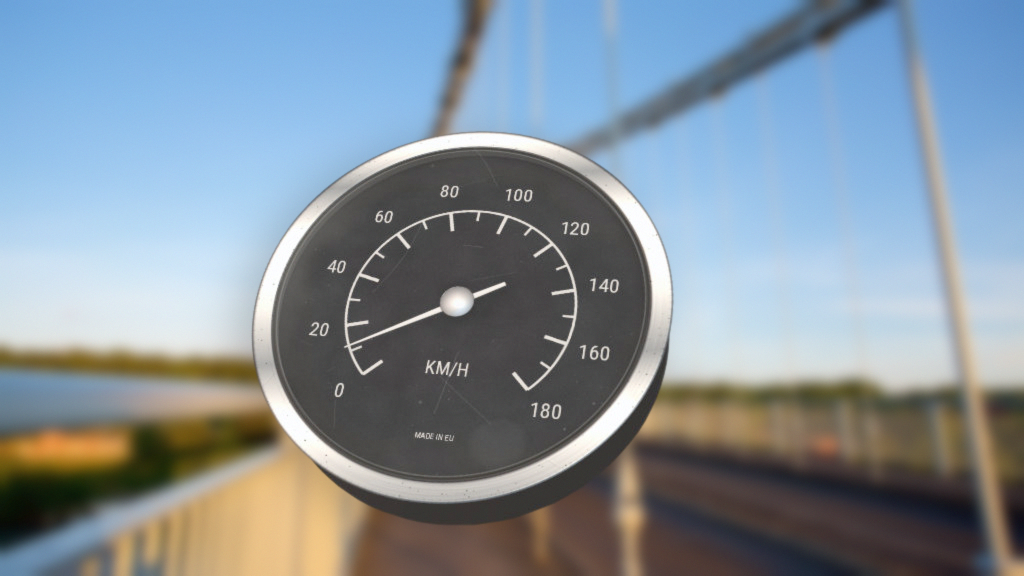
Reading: 10 km/h
